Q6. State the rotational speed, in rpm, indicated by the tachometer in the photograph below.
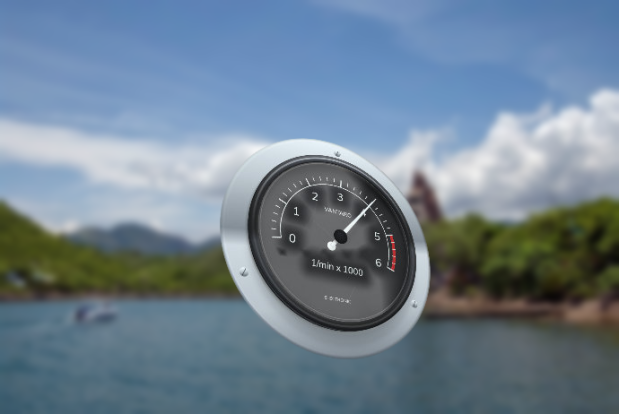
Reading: 4000 rpm
